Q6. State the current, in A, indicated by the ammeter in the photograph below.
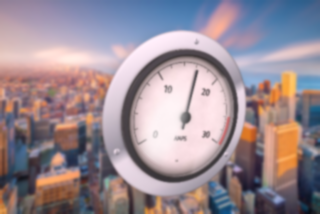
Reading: 16 A
